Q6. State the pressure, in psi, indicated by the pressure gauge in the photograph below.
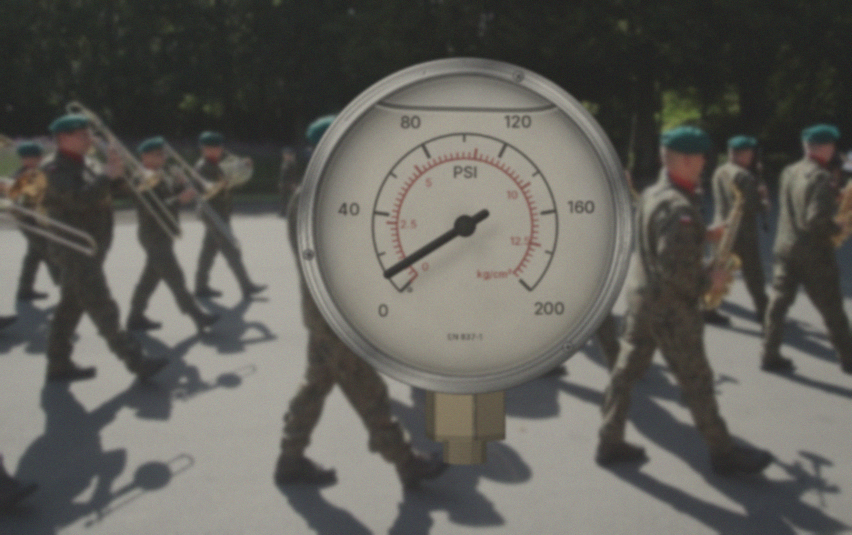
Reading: 10 psi
